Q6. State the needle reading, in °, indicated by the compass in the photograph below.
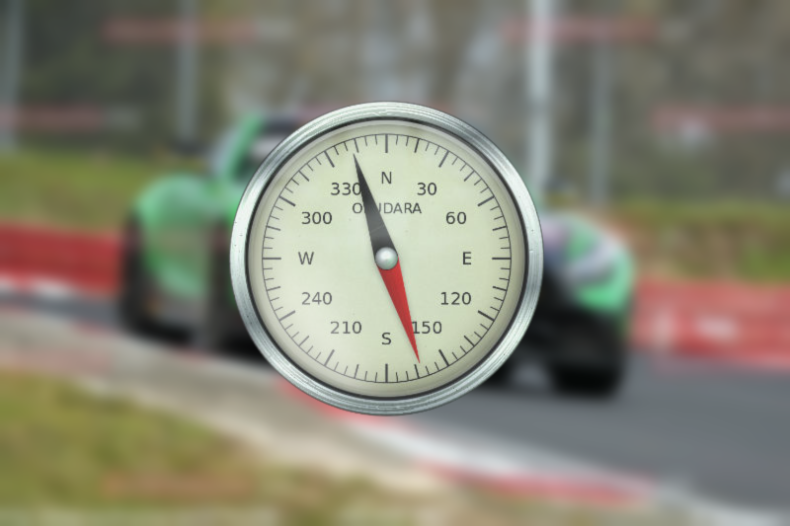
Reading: 162.5 °
